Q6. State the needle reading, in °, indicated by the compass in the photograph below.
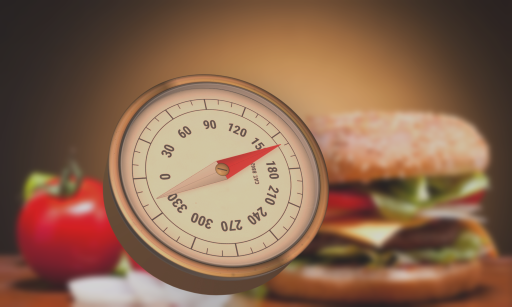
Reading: 160 °
